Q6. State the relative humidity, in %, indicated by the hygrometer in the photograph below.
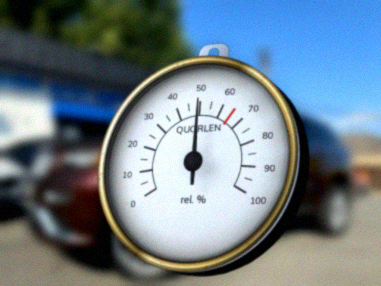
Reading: 50 %
